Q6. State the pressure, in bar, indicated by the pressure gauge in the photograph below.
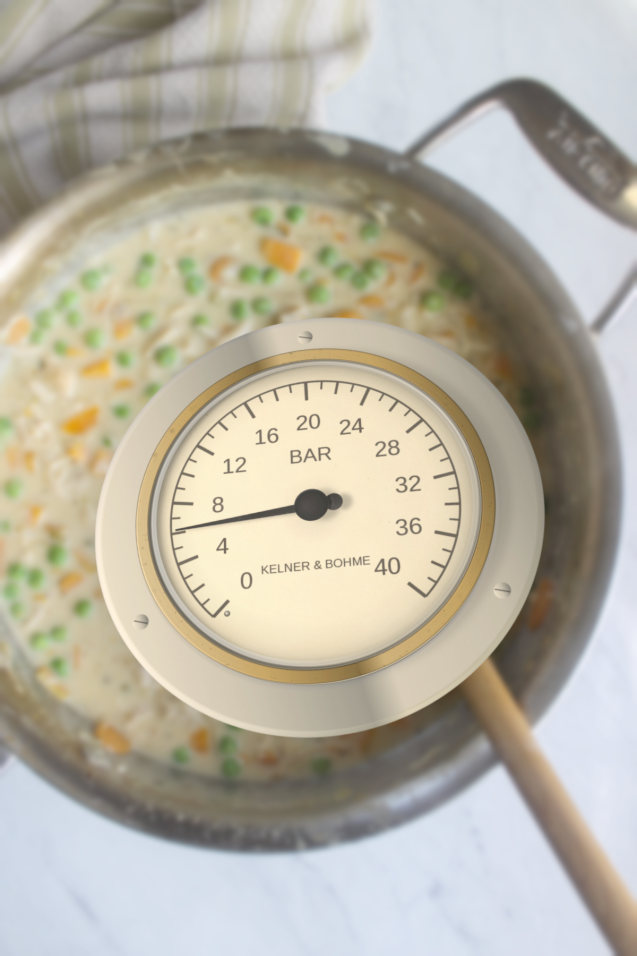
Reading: 6 bar
